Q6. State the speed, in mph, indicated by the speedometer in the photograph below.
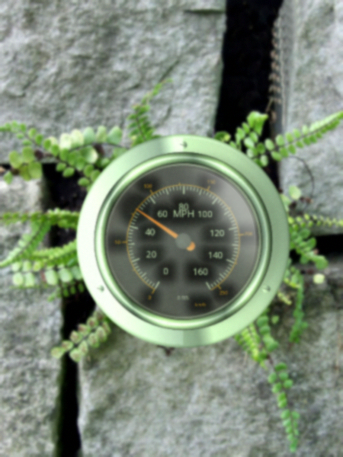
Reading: 50 mph
